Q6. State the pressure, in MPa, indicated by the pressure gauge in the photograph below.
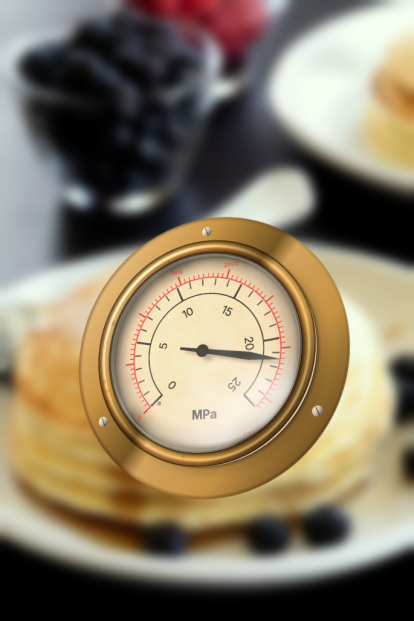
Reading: 21.5 MPa
